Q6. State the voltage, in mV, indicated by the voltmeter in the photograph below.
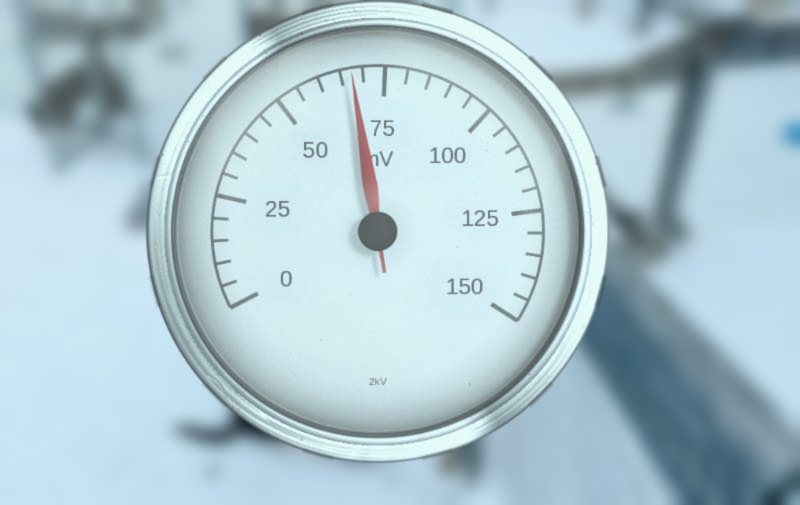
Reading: 67.5 mV
